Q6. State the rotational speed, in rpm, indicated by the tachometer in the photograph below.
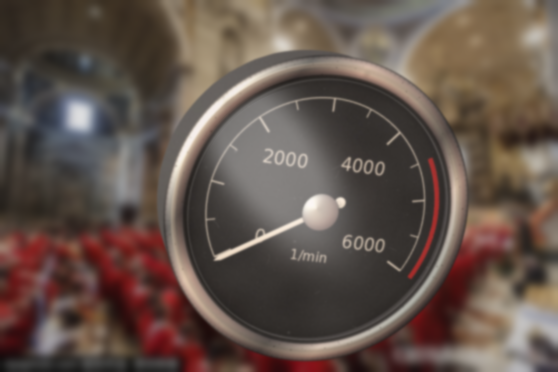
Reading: 0 rpm
